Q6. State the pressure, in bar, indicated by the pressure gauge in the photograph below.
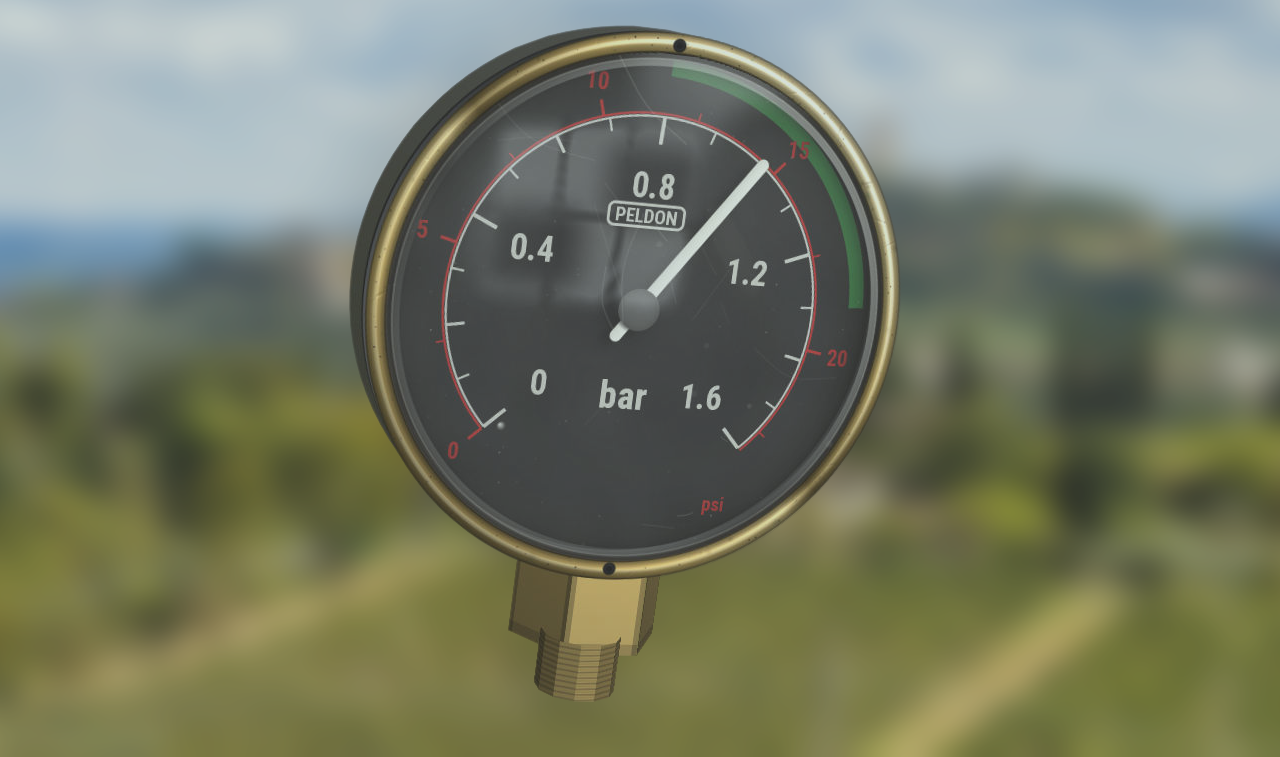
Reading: 1 bar
